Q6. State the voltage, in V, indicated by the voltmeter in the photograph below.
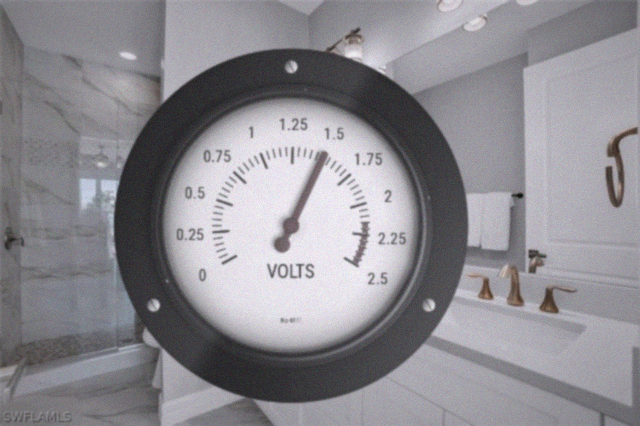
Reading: 1.5 V
